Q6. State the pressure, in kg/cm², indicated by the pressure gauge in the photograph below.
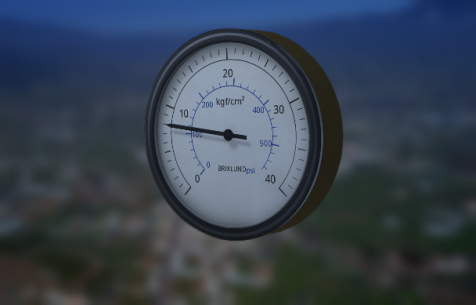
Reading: 8 kg/cm²
